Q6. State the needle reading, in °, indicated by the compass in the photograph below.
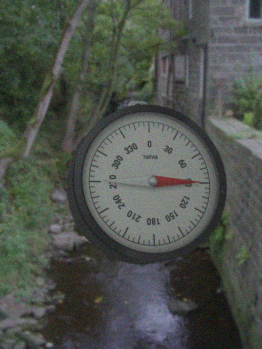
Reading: 90 °
